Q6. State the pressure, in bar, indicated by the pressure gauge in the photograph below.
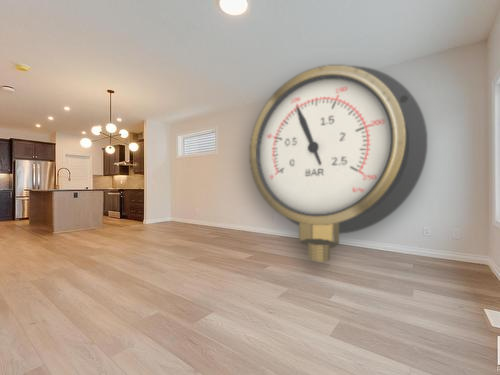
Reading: 1 bar
